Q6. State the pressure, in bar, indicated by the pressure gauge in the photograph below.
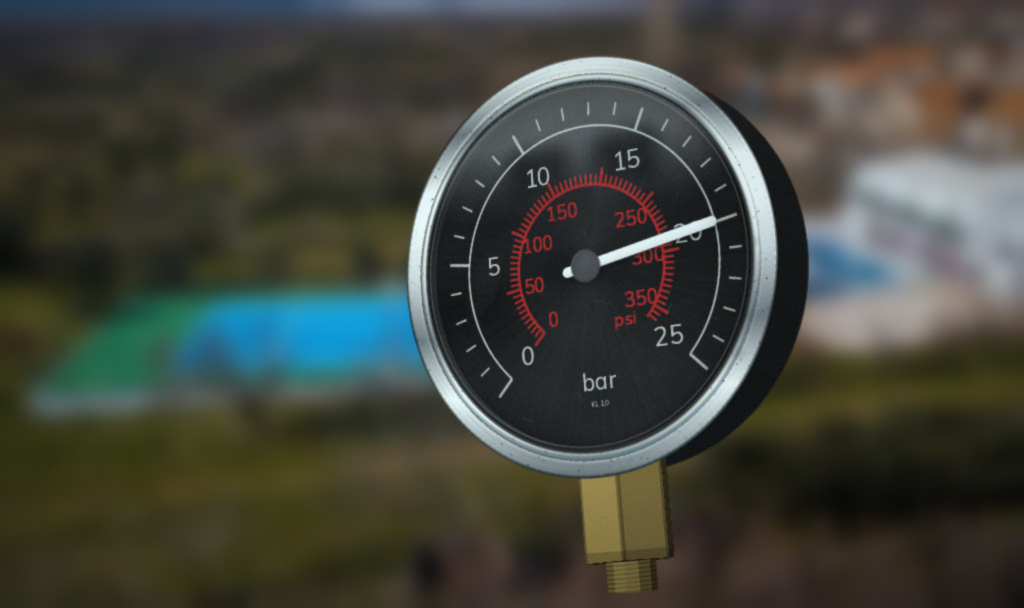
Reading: 20 bar
